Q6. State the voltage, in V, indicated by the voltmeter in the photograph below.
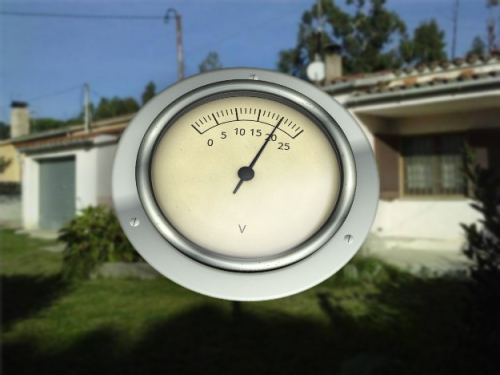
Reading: 20 V
